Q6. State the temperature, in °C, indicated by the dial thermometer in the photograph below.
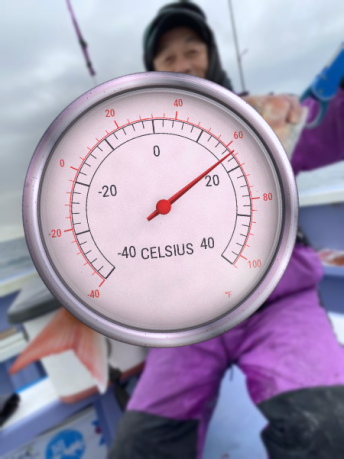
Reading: 17 °C
